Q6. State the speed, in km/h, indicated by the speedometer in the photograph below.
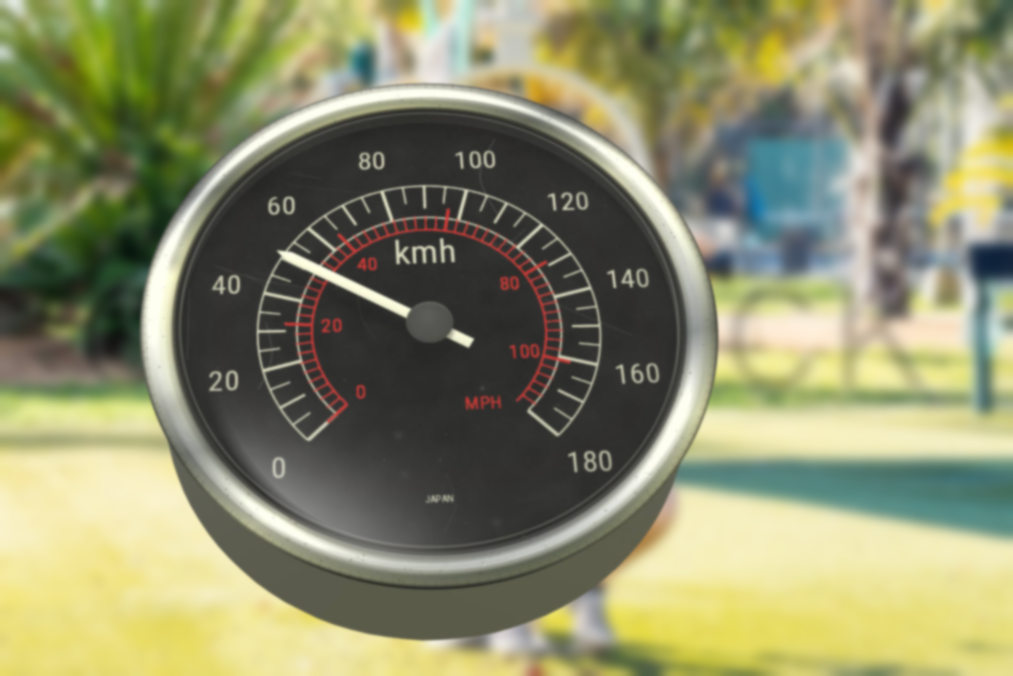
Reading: 50 km/h
